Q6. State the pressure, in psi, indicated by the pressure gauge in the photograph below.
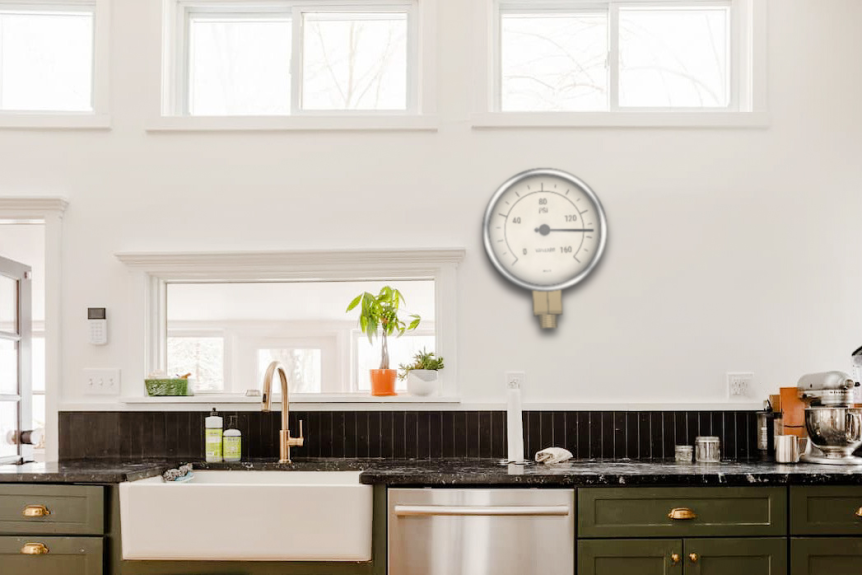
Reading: 135 psi
